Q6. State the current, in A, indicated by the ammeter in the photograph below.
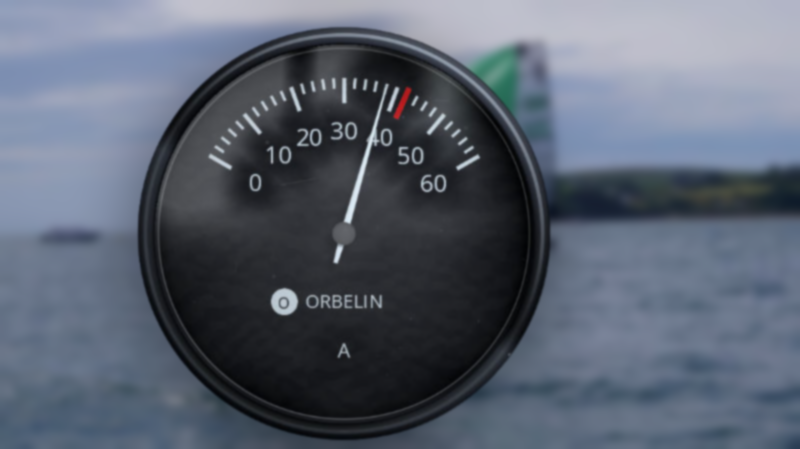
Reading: 38 A
